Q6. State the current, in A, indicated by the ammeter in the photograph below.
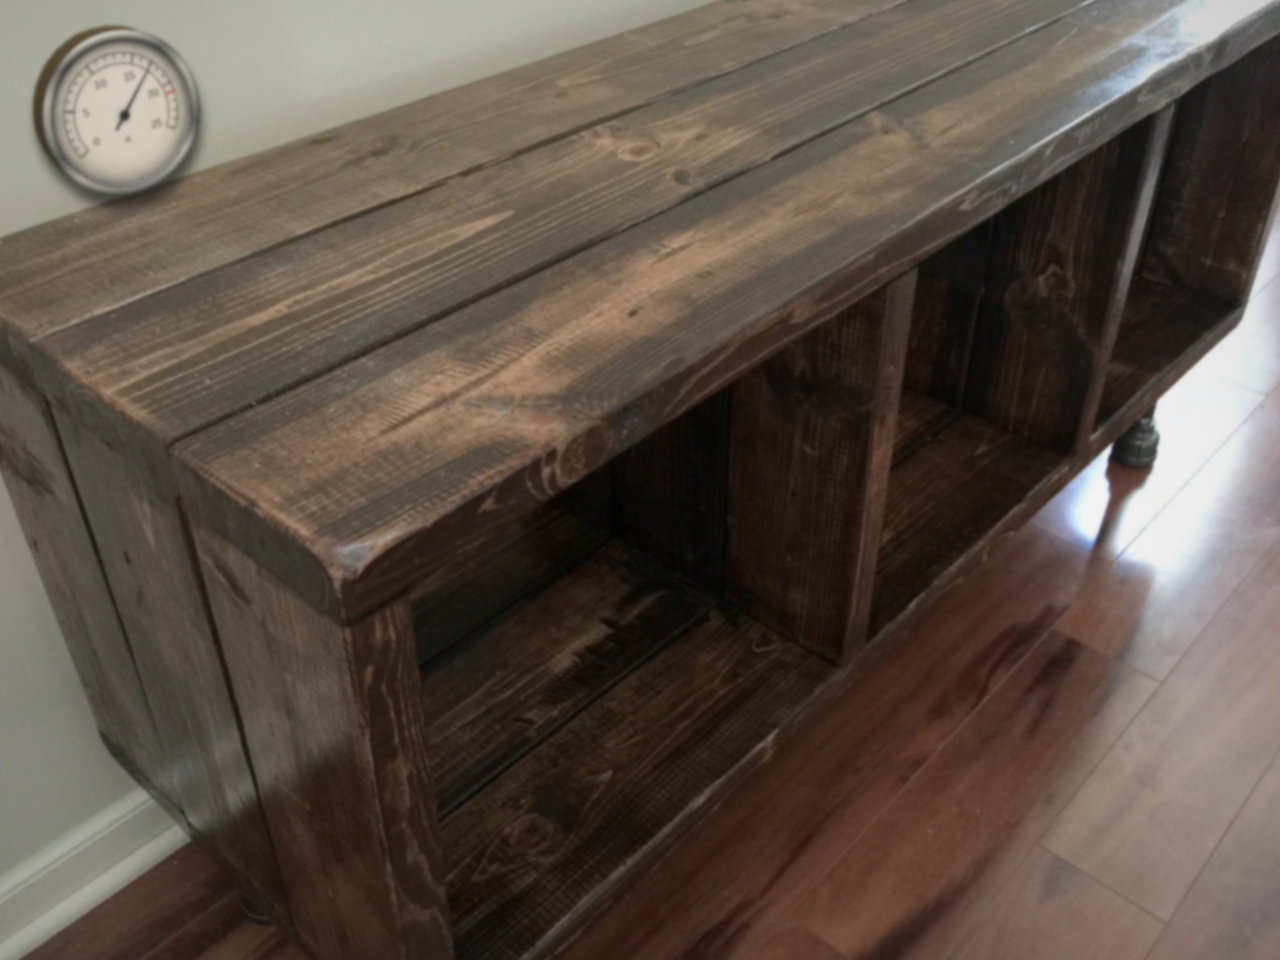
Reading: 17 A
